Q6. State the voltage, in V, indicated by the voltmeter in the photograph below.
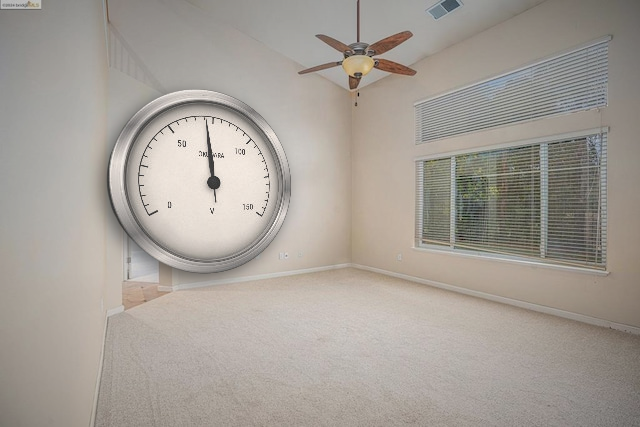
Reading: 70 V
